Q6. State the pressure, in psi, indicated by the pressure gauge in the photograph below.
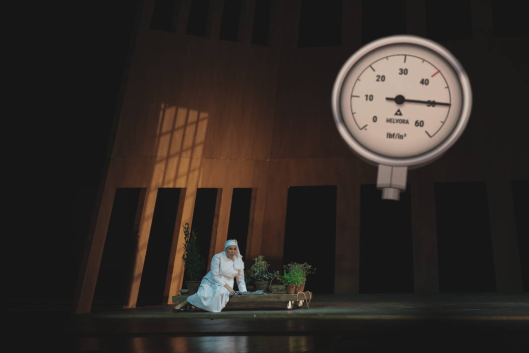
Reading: 50 psi
